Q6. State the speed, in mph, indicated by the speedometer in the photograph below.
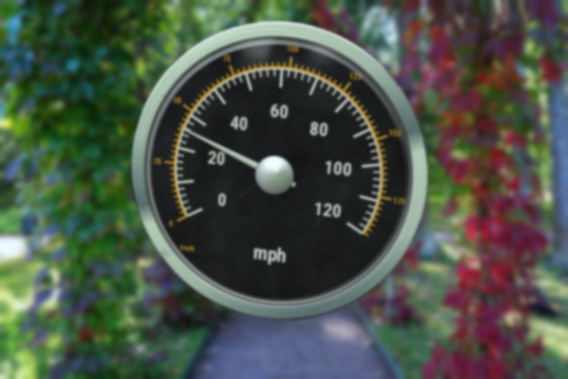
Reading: 26 mph
